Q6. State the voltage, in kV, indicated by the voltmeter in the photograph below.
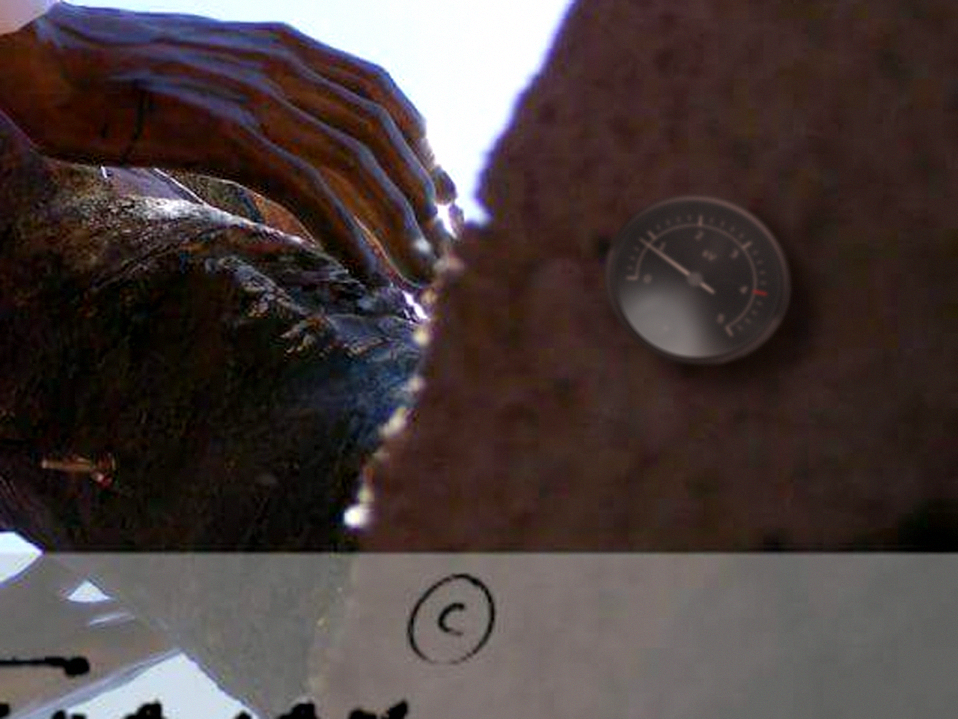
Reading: 0.8 kV
